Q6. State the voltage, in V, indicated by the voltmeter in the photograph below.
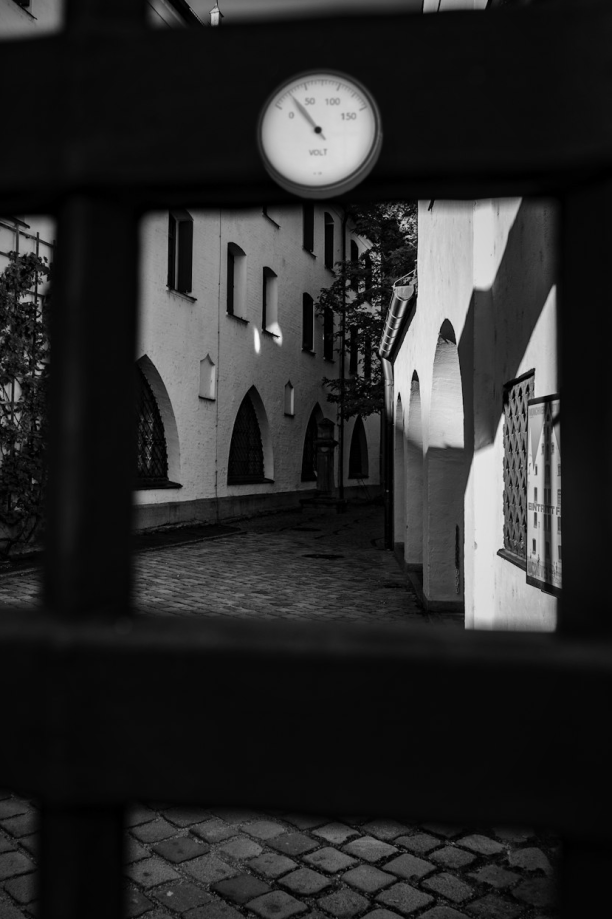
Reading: 25 V
